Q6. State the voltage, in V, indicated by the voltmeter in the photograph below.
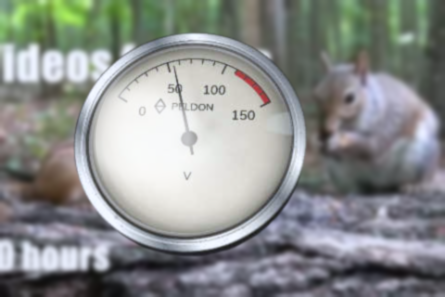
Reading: 55 V
